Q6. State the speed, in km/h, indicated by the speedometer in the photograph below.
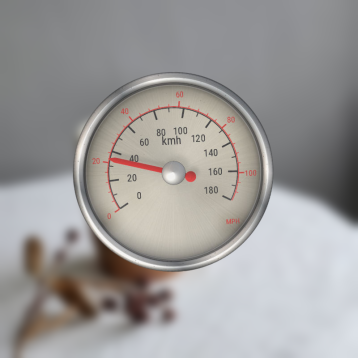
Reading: 35 km/h
